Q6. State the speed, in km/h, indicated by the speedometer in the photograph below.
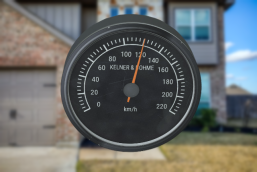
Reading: 120 km/h
